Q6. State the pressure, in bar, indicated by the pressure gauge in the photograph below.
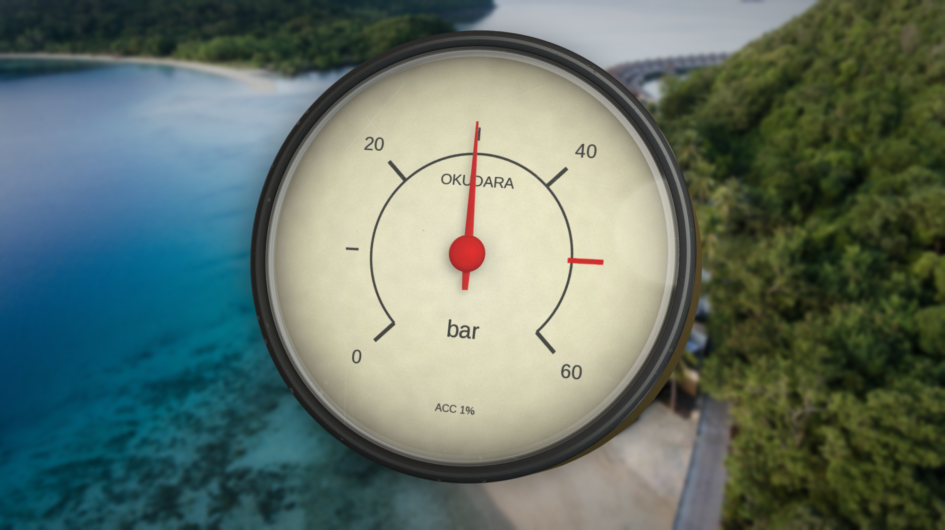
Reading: 30 bar
